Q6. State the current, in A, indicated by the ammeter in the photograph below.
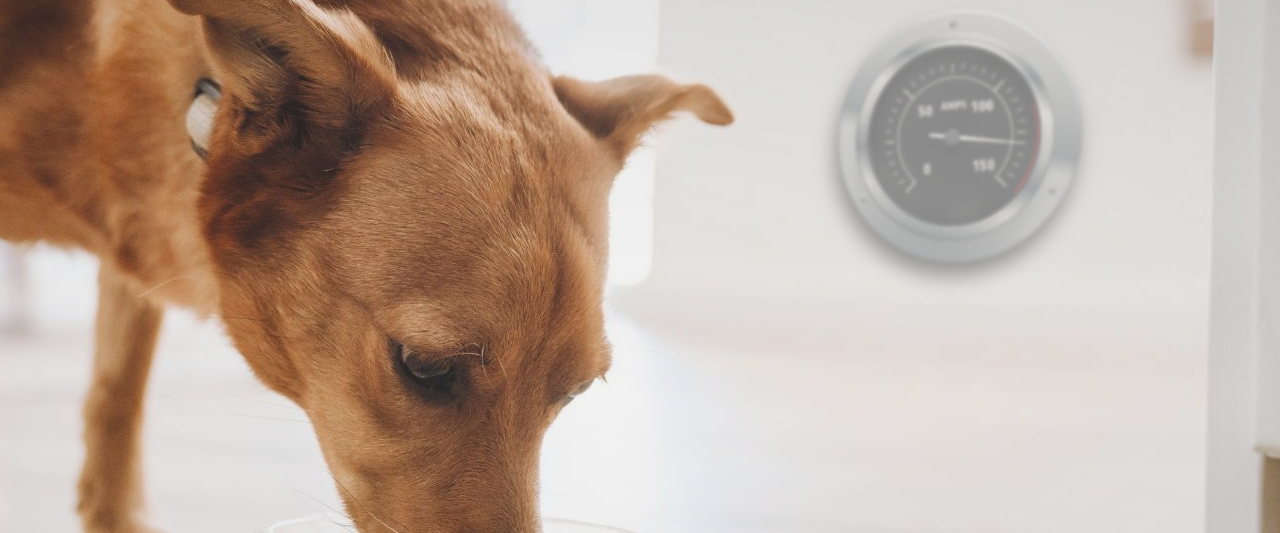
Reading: 130 A
